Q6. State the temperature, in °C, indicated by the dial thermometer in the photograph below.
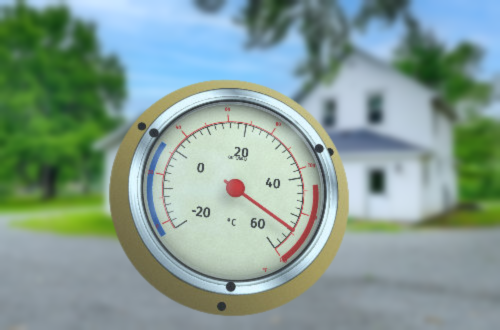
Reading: 54 °C
